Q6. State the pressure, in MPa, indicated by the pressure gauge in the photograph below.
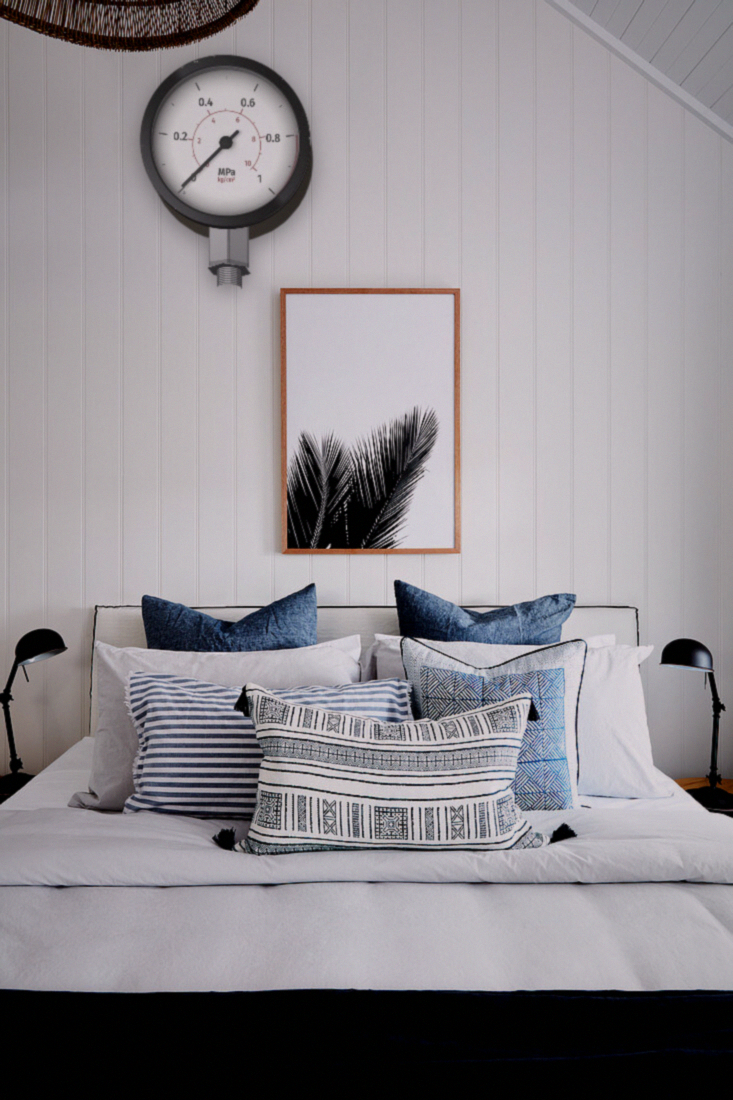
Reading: 0 MPa
